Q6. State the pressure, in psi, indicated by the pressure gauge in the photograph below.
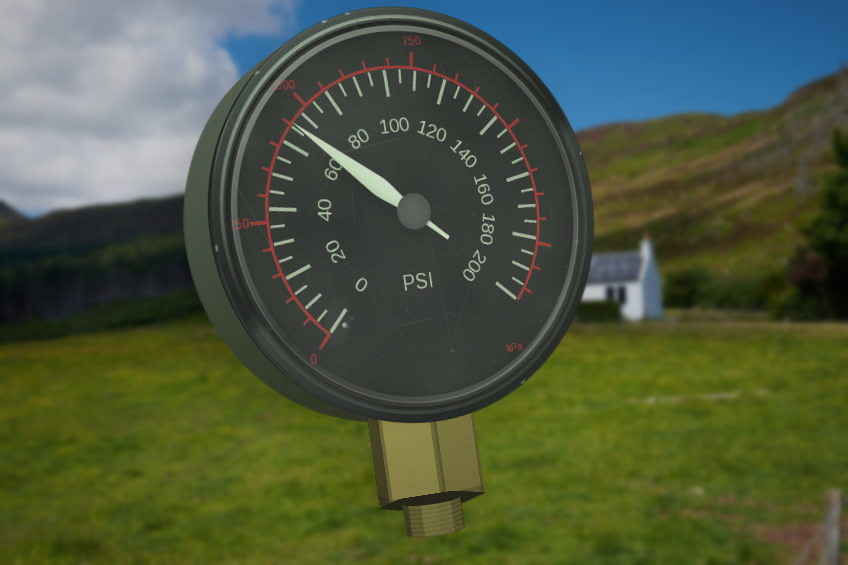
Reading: 65 psi
